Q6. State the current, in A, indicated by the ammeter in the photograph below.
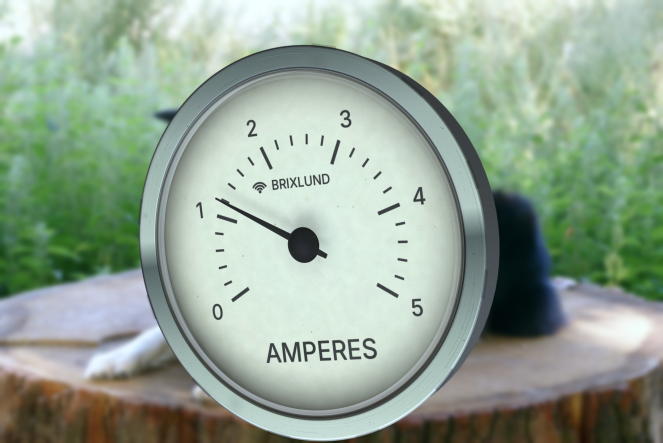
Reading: 1.2 A
